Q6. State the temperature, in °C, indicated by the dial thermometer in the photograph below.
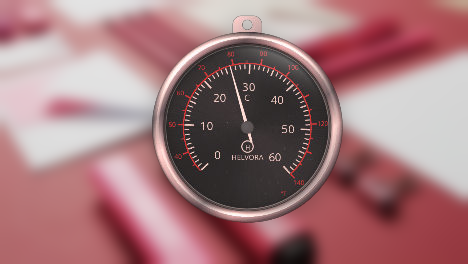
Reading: 26 °C
